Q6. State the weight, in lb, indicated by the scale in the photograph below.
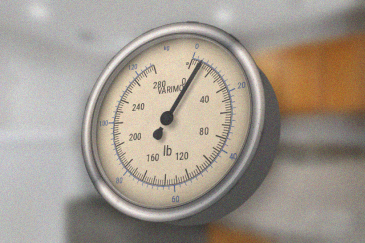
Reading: 10 lb
